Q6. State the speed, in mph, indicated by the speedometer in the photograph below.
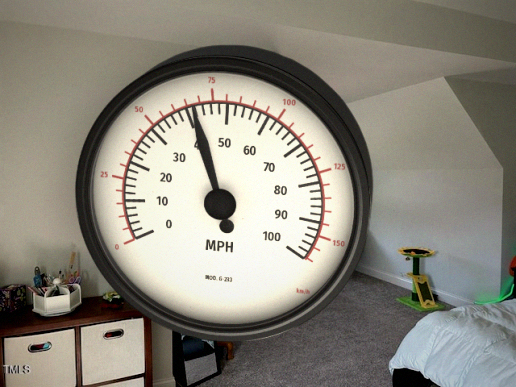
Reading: 42 mph
